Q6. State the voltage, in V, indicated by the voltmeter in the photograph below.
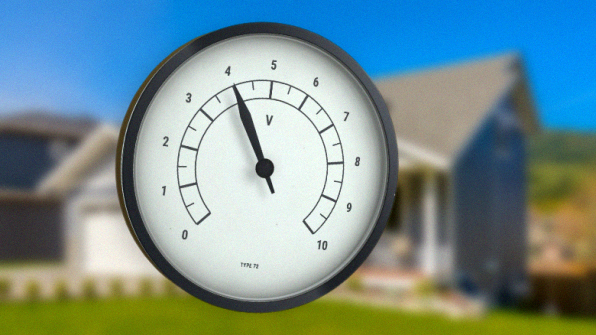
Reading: 4 V
